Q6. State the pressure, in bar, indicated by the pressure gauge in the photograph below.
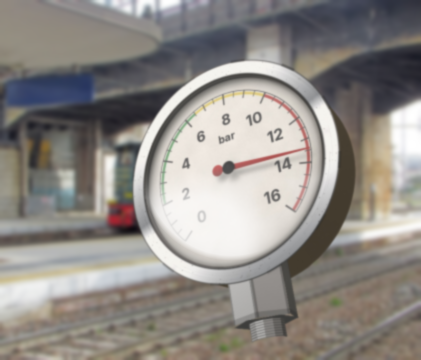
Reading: 13.5 bar
